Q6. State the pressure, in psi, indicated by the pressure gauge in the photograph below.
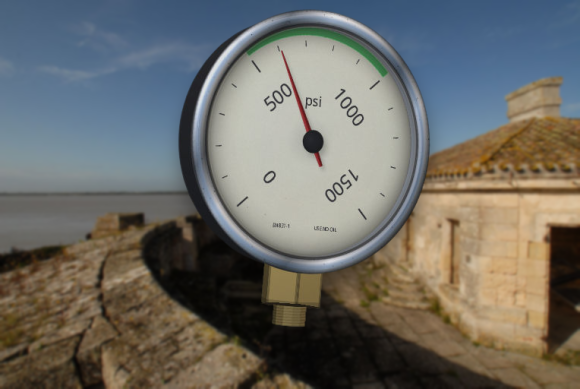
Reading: 600 psi
